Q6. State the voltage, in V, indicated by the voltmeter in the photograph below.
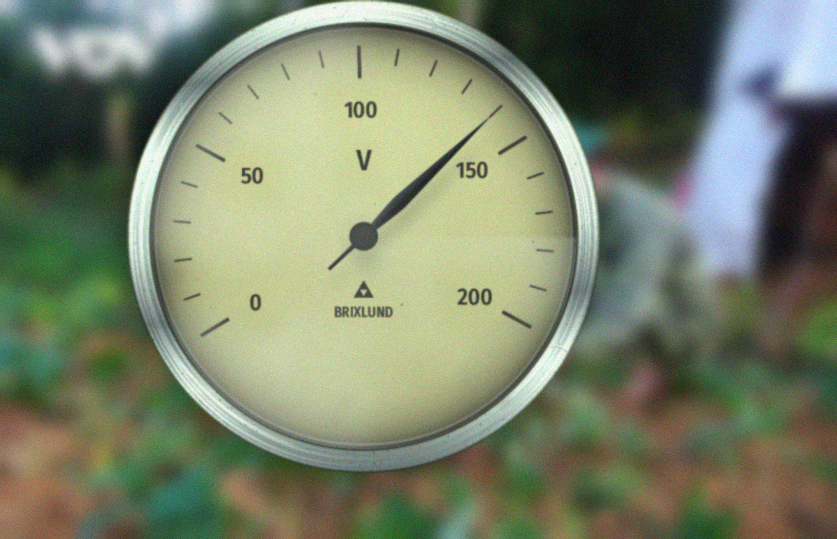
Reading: 140 V
